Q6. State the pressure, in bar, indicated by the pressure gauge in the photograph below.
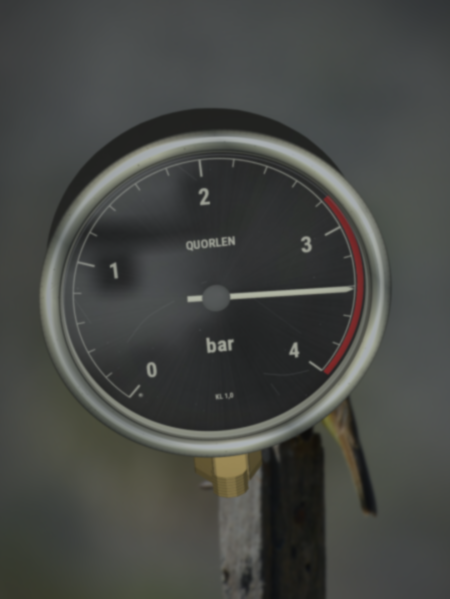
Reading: 3.4 bar
